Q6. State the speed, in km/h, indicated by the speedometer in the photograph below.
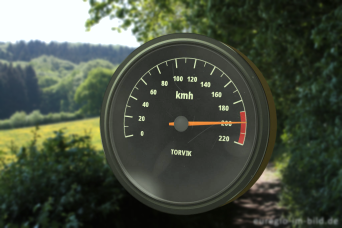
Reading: 200 km/h
